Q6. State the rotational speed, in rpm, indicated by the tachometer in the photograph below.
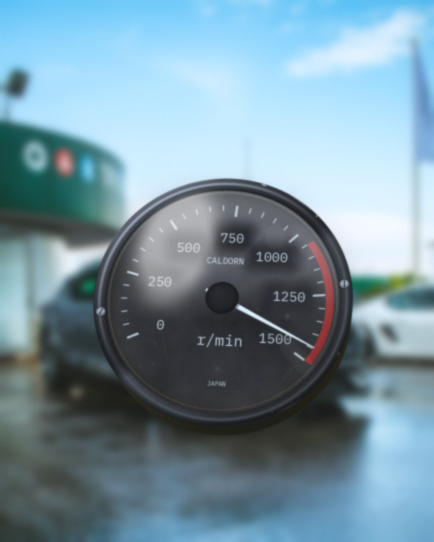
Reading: 1450 rpm
